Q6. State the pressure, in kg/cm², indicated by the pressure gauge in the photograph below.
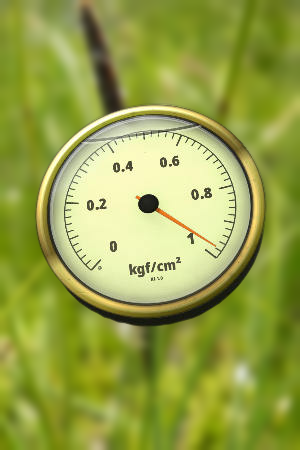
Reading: 0.98 kg/cm²
